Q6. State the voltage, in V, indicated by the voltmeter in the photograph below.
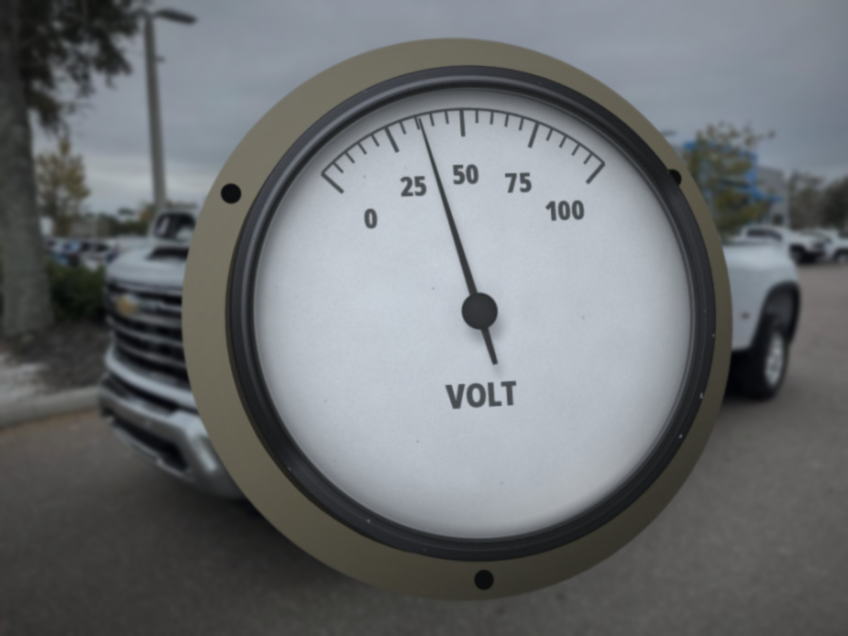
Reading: 35 V
